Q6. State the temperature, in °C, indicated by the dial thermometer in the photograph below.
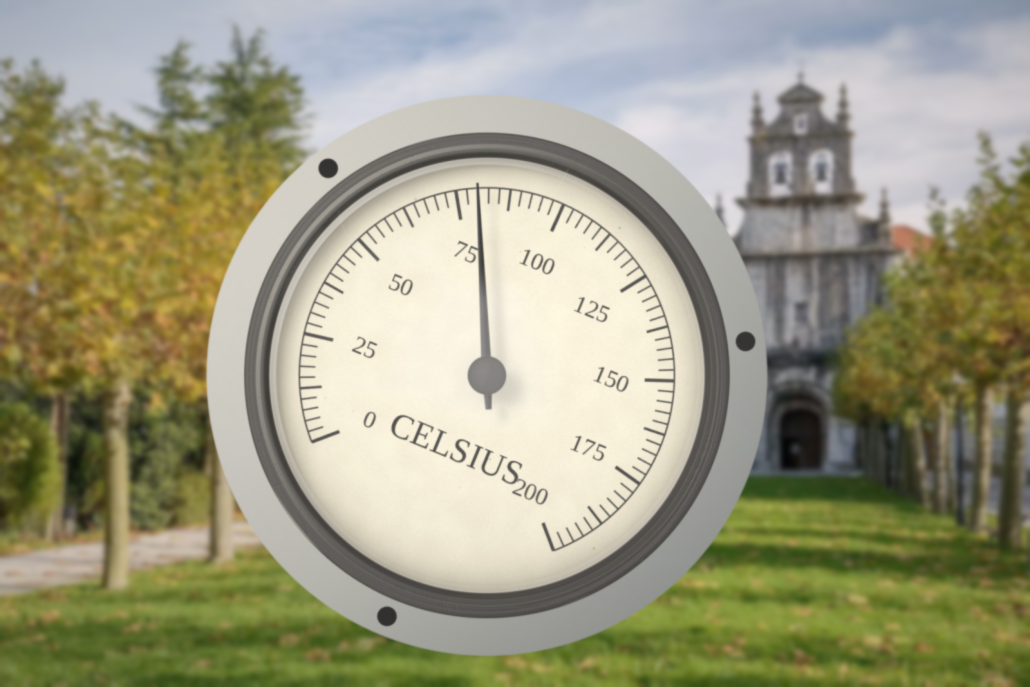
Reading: 80 °C
